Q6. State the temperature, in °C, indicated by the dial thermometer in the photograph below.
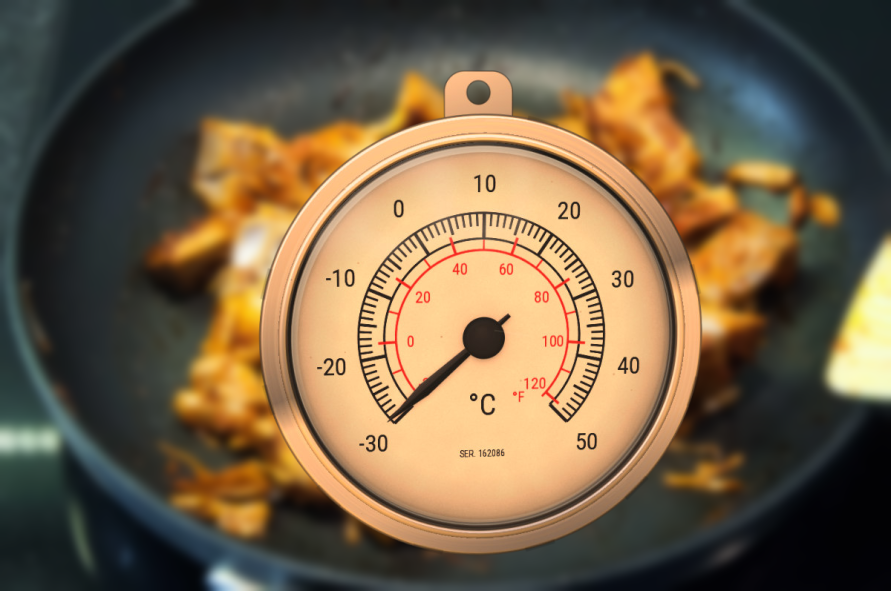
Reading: -29 °C
